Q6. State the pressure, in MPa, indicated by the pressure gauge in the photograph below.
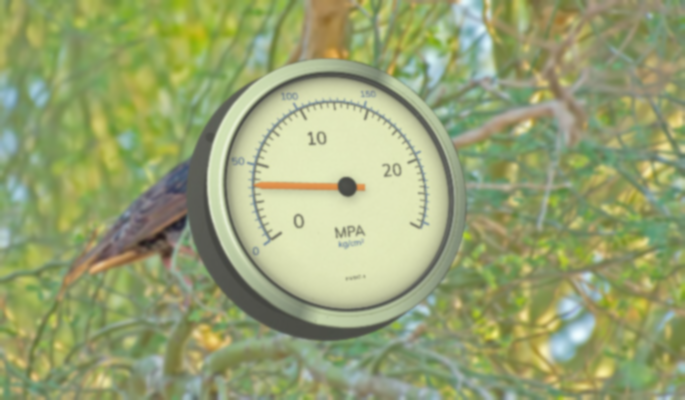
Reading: 3.5 MPa
